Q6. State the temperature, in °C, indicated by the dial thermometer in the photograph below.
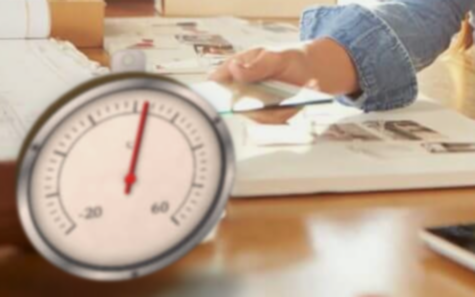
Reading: 22 °C
